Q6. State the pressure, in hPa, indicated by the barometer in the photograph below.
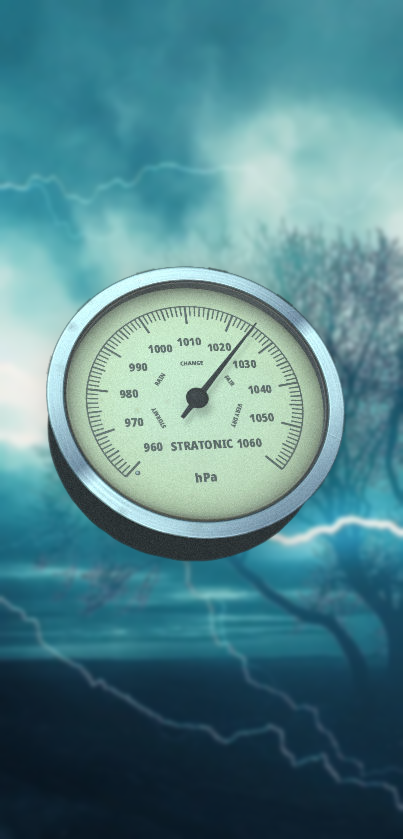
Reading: 1025 hPa
